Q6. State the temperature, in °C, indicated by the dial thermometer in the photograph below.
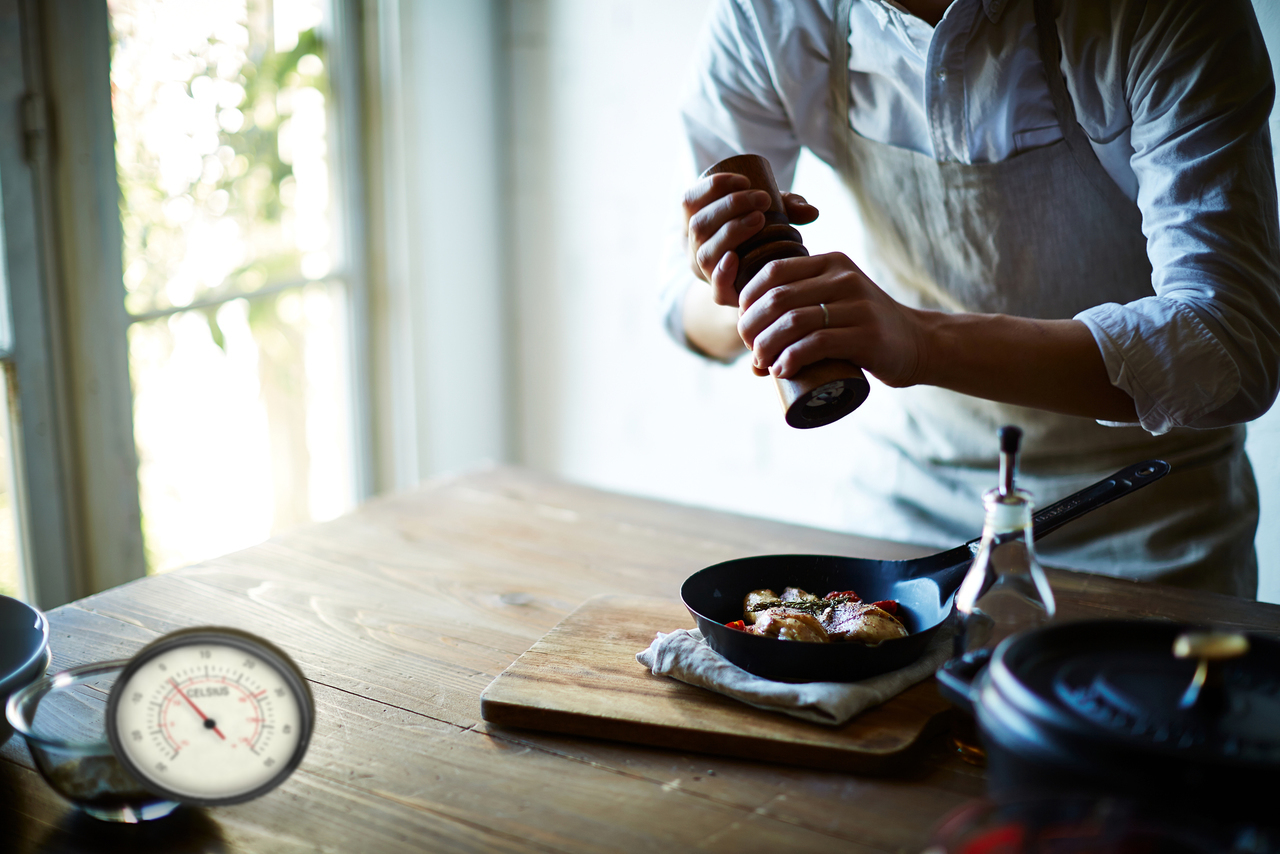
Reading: 0 °C
